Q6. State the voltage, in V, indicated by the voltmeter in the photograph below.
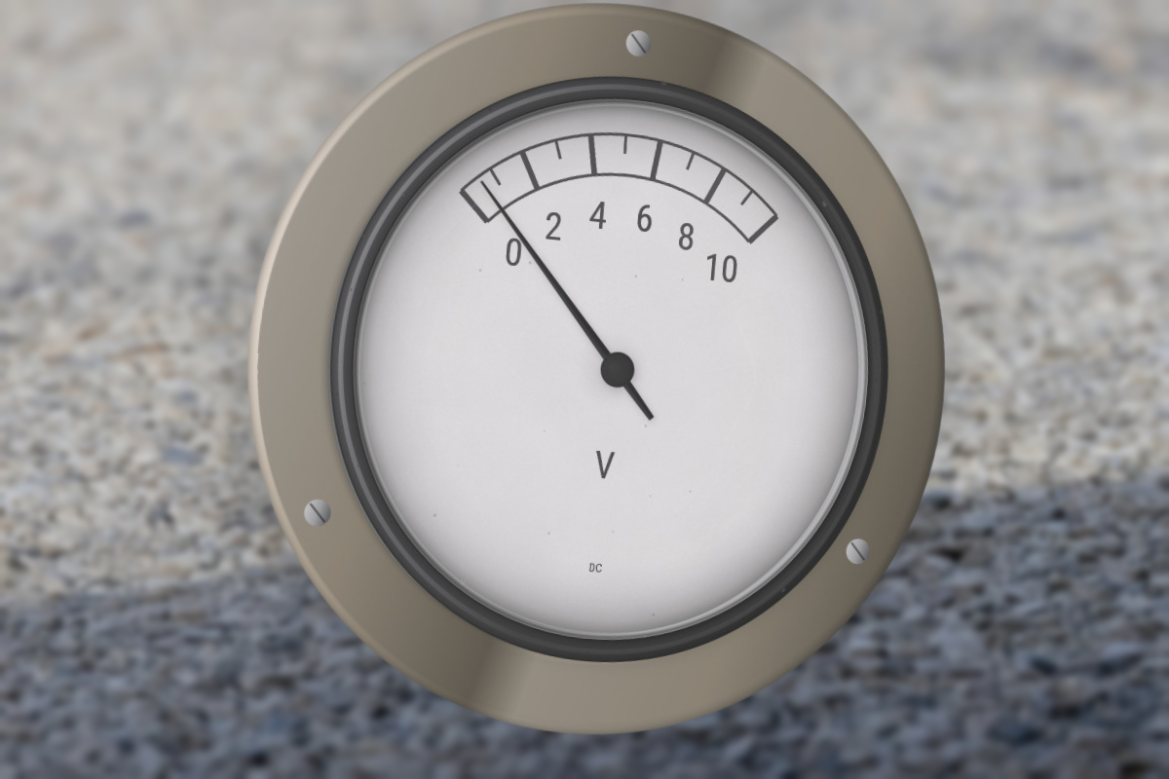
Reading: 0.5 V
